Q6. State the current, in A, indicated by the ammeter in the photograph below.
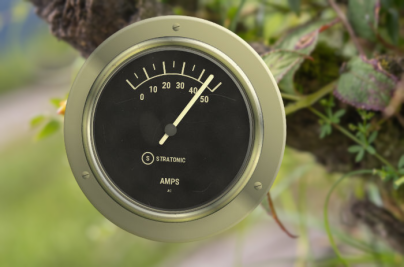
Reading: 45 A
